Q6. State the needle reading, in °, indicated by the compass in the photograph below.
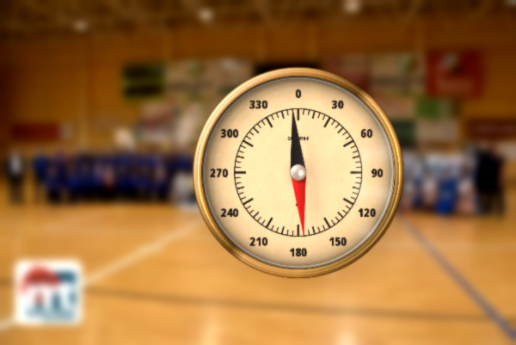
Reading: 175 °
